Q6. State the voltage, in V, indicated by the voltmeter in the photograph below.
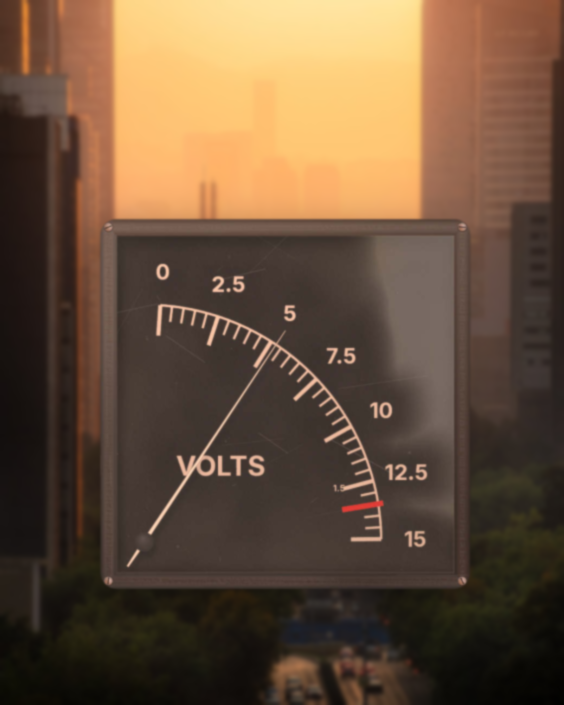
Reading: 5.25 V
